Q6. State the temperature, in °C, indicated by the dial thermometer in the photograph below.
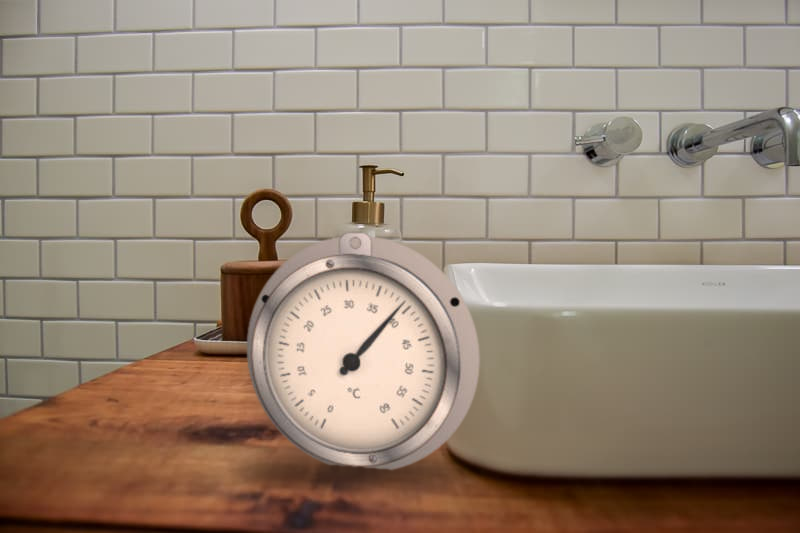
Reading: 39 °C
